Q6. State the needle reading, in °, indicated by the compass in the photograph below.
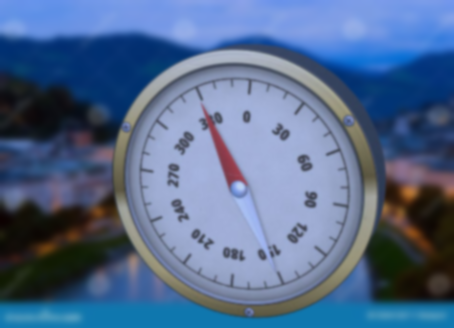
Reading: 330 °
